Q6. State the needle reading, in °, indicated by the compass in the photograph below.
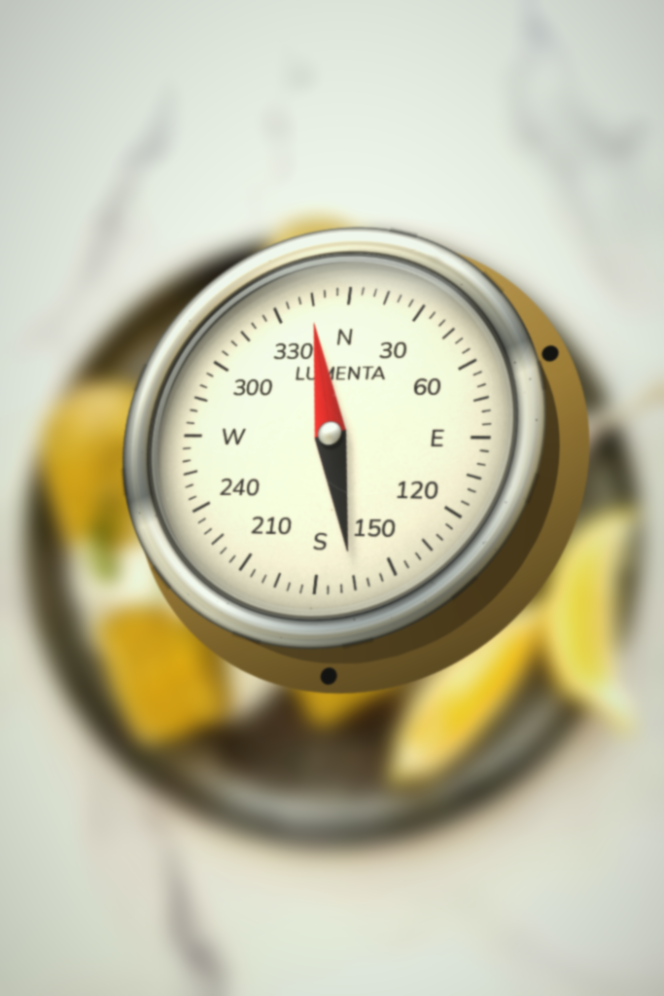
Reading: 345 °
